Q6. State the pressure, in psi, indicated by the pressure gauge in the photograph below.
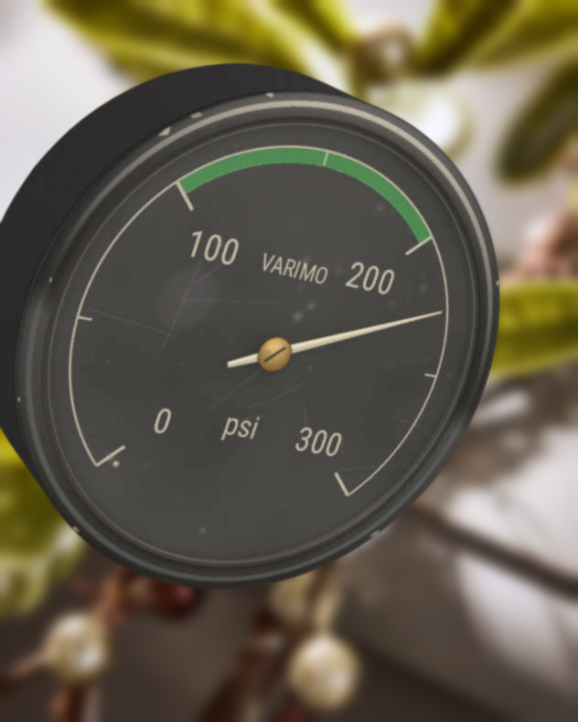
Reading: 225 psi
